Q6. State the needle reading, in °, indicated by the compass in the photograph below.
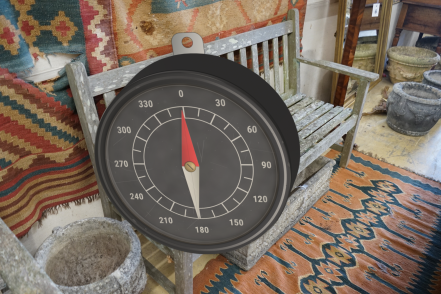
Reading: 0 °
